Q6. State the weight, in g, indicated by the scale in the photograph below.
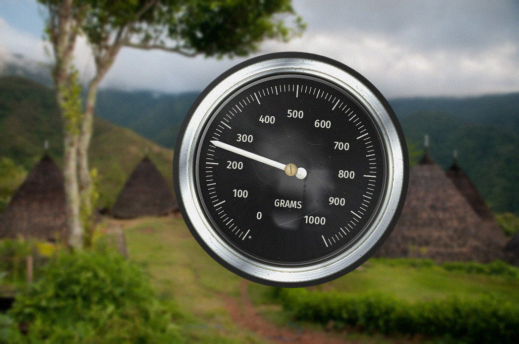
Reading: 250 g
